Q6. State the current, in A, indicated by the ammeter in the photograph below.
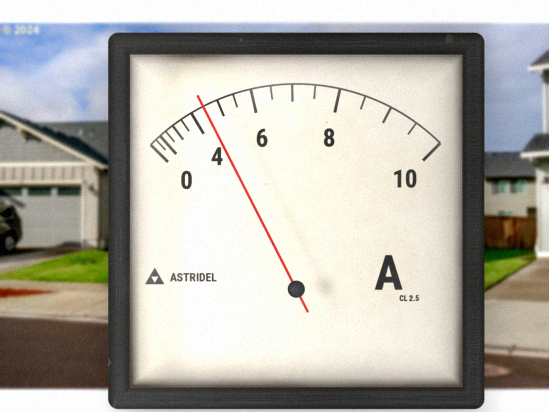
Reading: 4.5 A
